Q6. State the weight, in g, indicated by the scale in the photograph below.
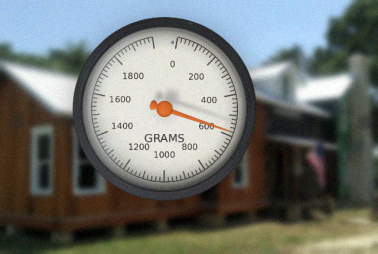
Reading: 580 g
